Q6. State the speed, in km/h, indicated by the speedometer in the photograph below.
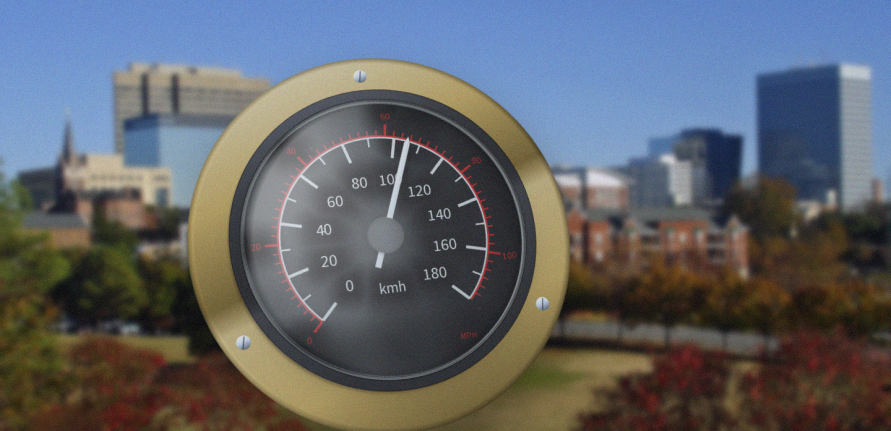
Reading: 105 km/h
